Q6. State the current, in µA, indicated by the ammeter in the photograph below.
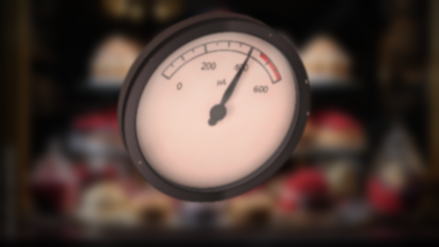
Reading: 400 µA
